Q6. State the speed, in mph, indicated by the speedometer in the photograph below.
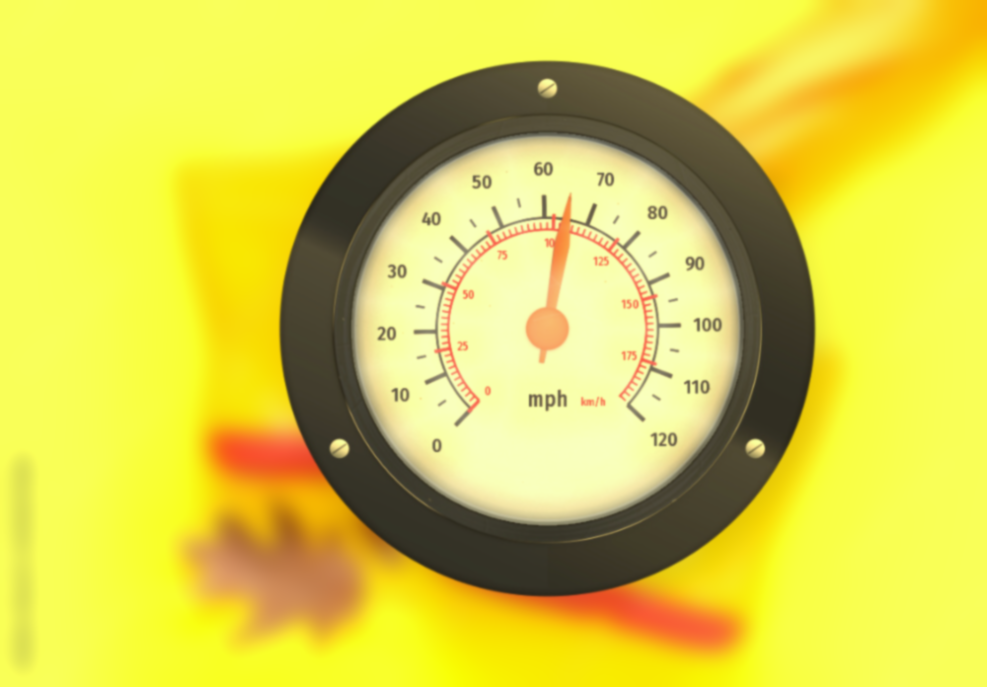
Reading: 65 mph
